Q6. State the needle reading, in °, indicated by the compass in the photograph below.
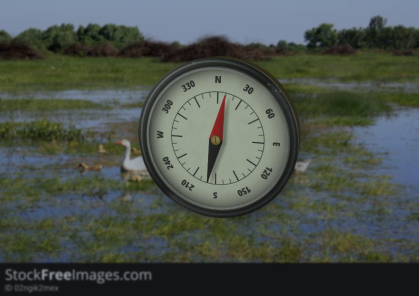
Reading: 10 °
